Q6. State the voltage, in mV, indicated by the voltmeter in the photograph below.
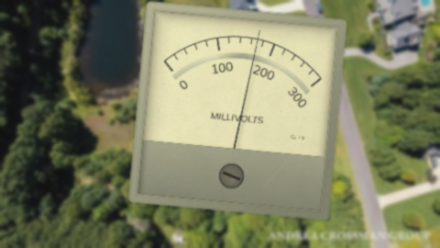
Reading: 170 mV
